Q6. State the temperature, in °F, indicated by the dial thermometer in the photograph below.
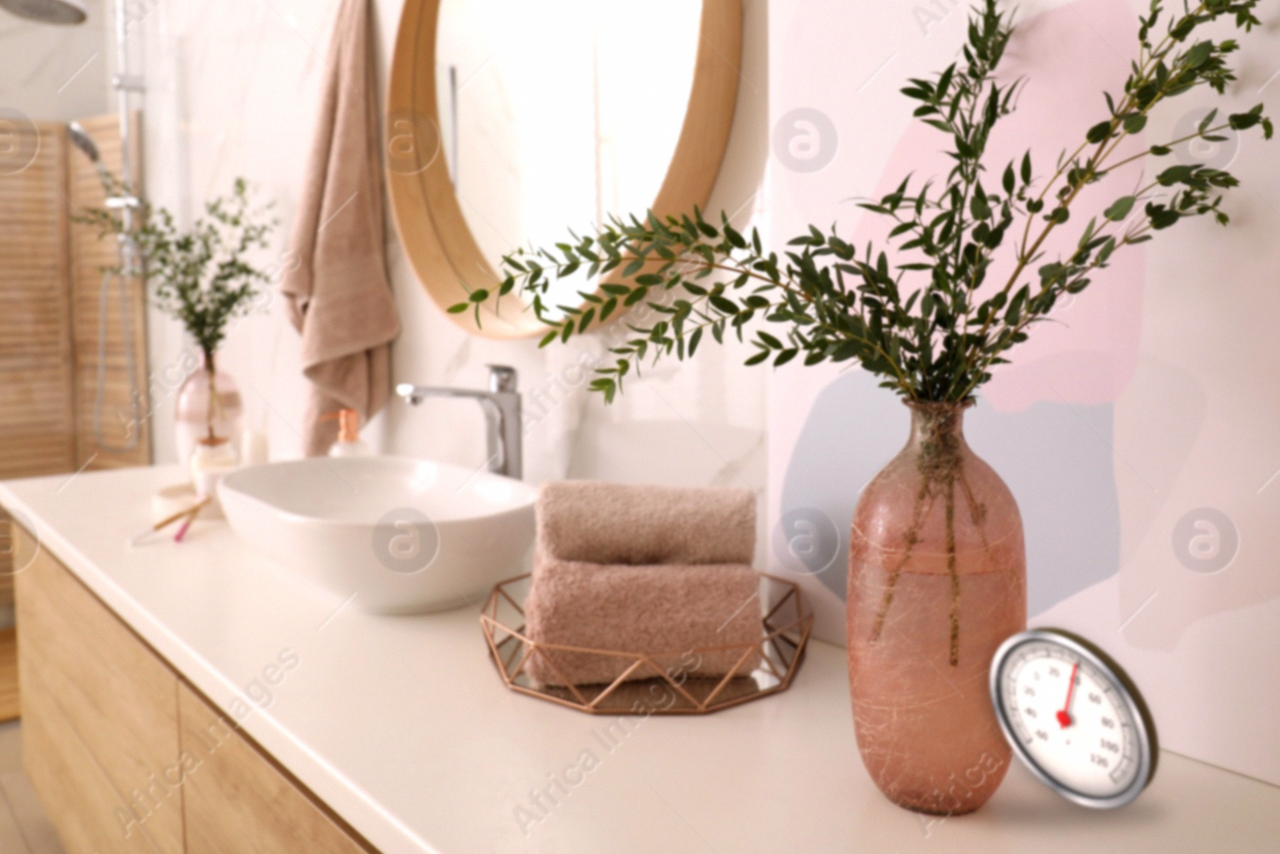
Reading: 40 °F
